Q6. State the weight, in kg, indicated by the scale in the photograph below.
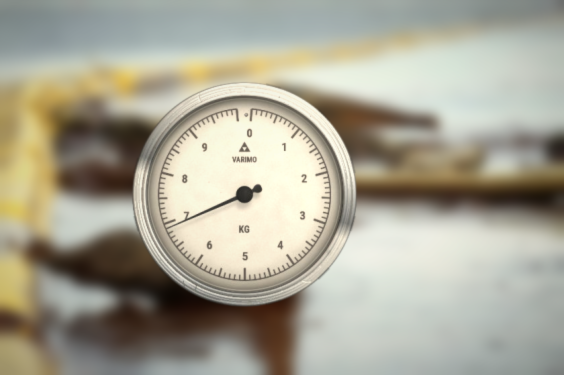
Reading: 6.9 kg
